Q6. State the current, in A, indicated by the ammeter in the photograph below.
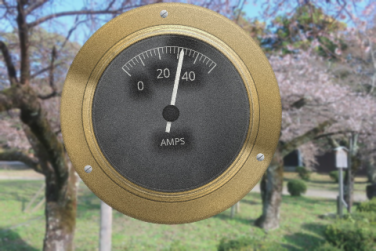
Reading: 32 A
